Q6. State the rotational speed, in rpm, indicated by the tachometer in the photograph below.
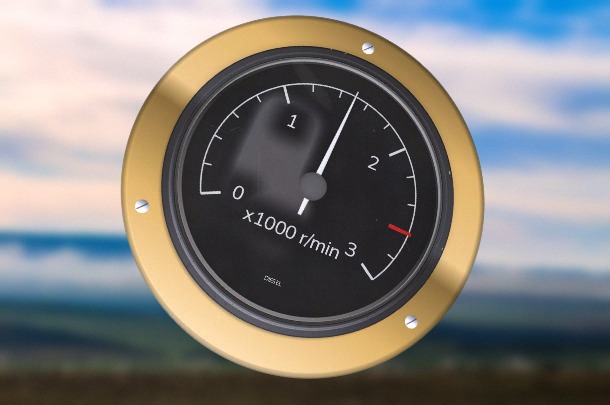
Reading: 1500 rpm
